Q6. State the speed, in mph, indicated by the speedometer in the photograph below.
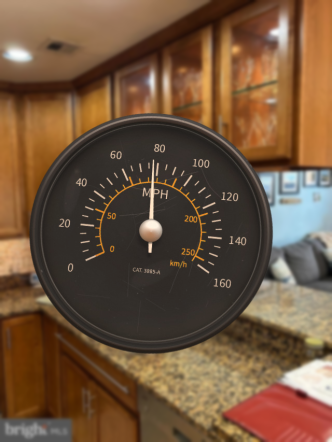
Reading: 77.5 mph
